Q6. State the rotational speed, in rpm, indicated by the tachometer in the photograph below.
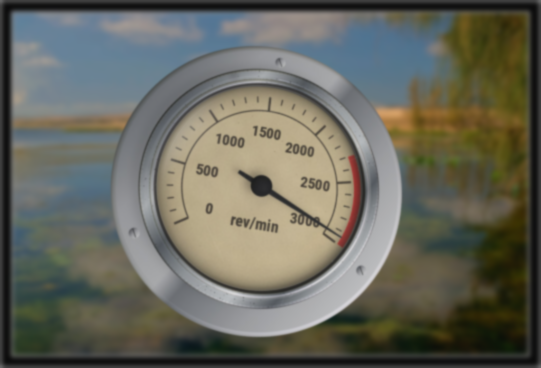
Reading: 2950 rpm
